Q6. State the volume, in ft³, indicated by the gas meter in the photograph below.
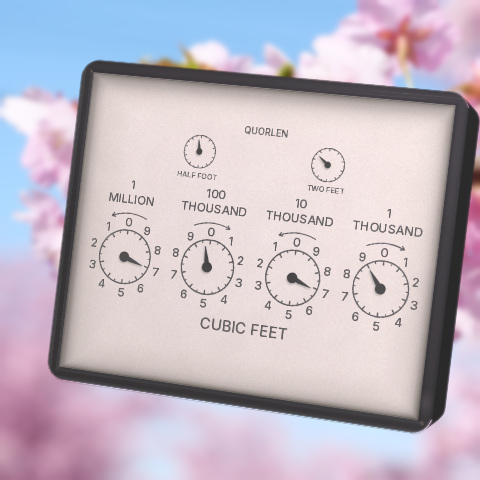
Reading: 696900 ft³
